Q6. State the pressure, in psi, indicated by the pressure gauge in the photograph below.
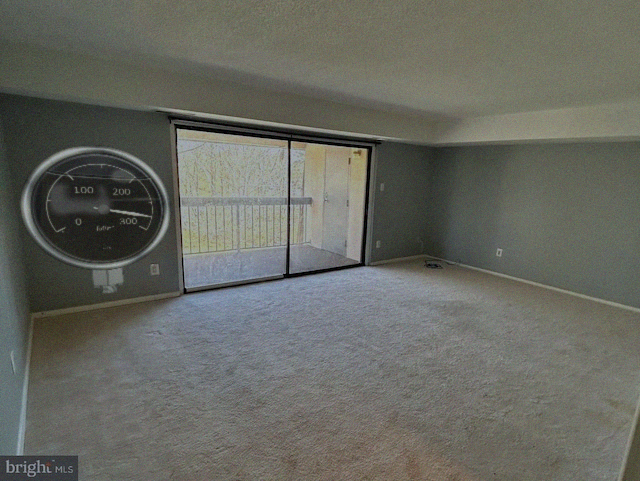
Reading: 275 psi
